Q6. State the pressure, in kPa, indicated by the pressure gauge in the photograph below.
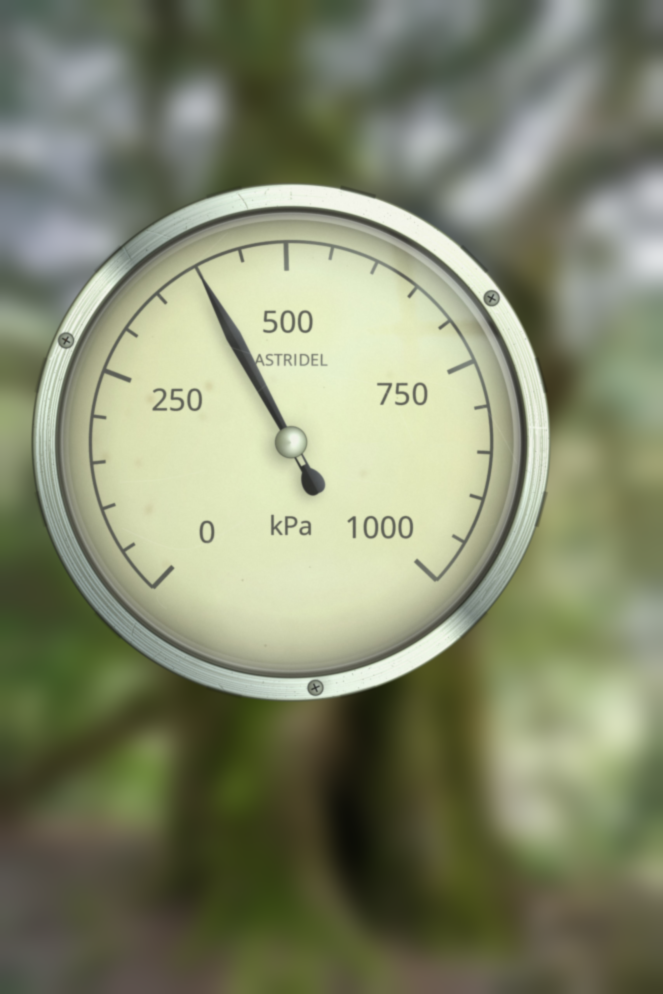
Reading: 400 kPa
